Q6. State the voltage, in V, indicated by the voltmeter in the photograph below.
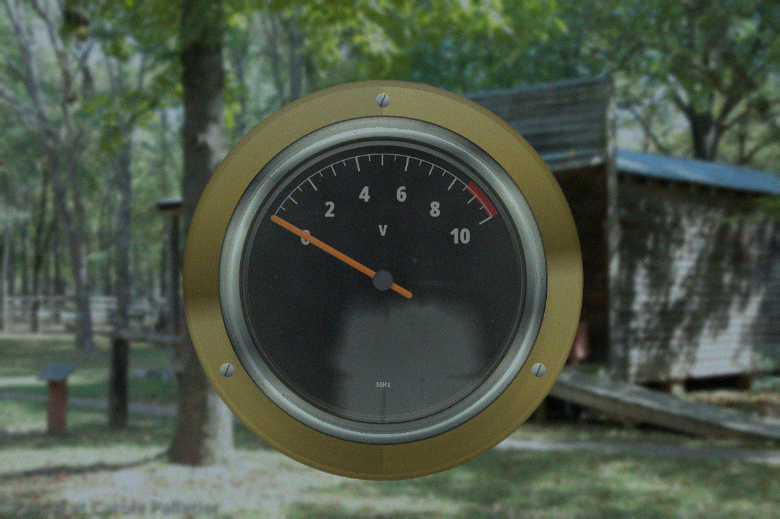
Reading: 0 V
